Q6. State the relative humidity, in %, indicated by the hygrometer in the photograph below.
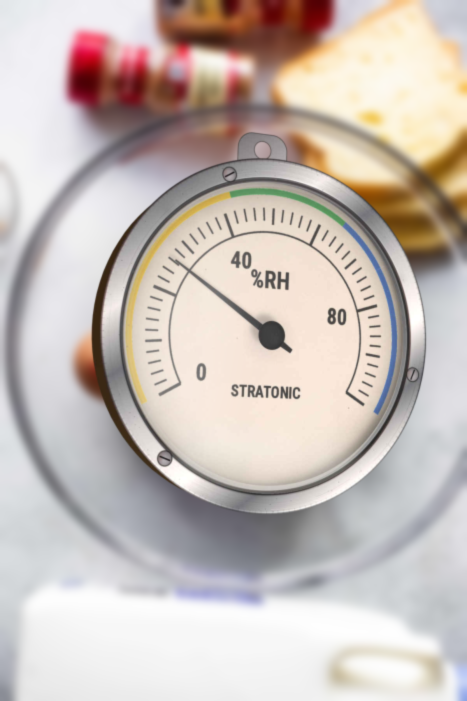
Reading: 26 %
